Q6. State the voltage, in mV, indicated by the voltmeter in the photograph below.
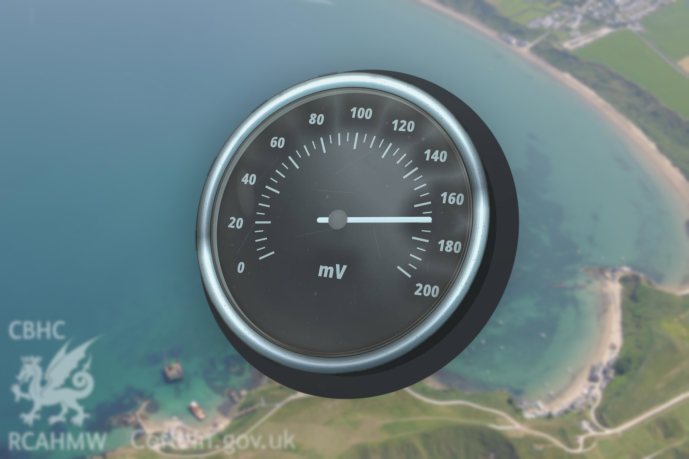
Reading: 170 mV
